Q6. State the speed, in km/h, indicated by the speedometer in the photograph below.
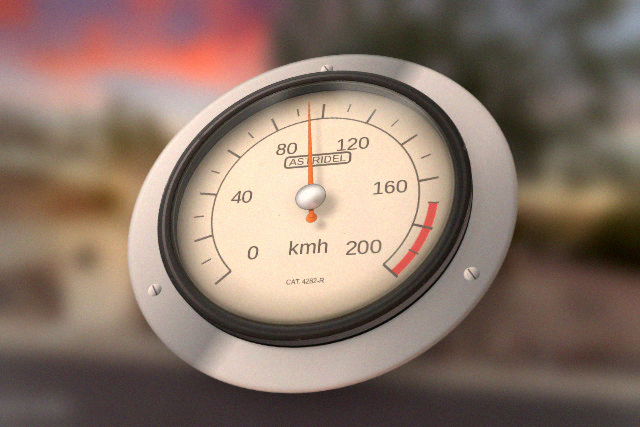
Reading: 95 km/h
